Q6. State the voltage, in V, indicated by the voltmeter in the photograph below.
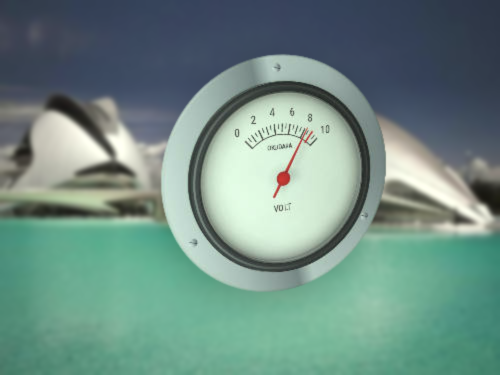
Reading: 8 V
